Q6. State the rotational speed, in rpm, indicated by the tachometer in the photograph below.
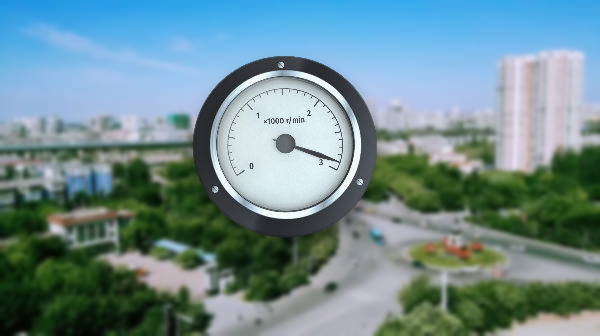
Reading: 2900 rpm
